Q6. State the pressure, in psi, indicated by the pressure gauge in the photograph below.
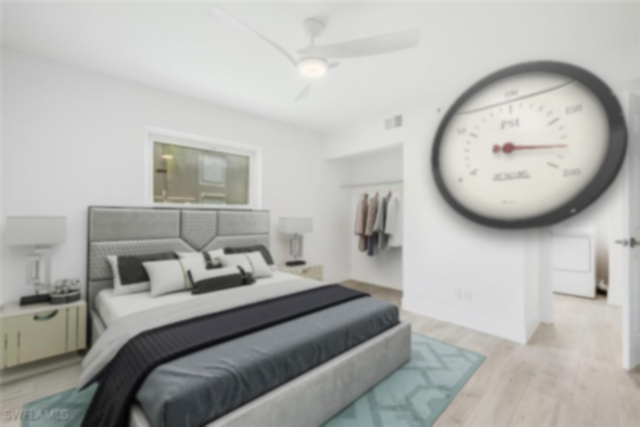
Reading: 180 psi
